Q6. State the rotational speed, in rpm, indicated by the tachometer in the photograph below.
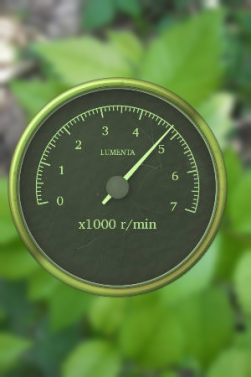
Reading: 4800 rpm
